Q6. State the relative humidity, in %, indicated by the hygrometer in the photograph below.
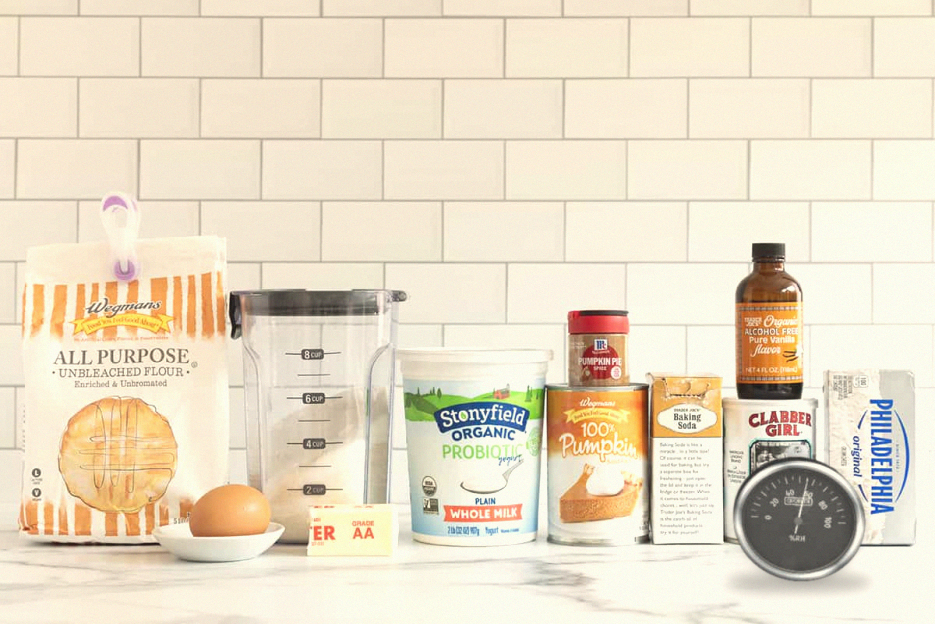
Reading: 55 %
